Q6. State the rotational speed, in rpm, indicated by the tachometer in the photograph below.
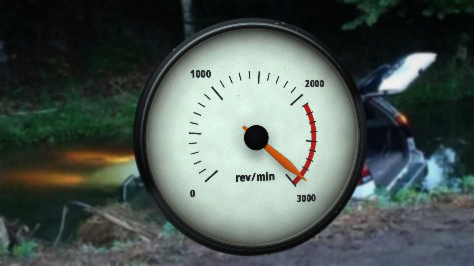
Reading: 2900 rpm
